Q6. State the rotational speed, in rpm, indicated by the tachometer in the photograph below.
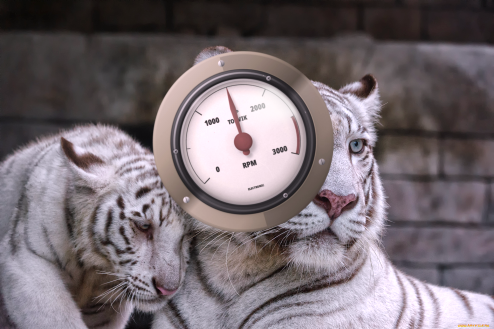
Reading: 1500 rpm
